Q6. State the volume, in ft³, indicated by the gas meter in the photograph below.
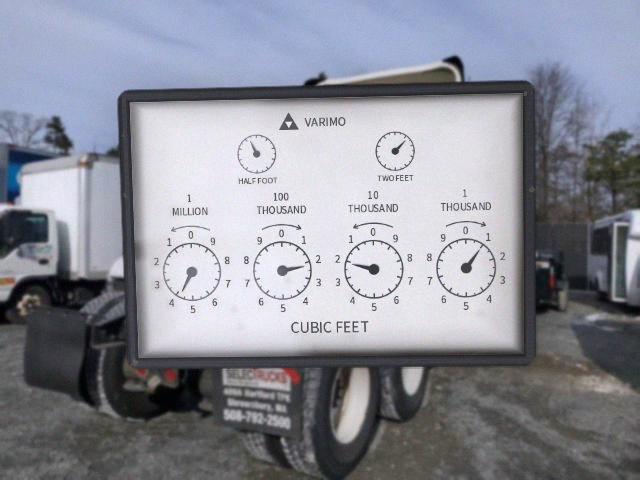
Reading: 422100 ft³
